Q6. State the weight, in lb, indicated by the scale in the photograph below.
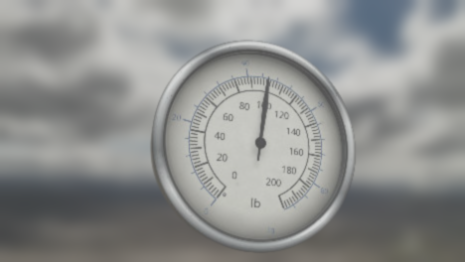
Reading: 100 lb
